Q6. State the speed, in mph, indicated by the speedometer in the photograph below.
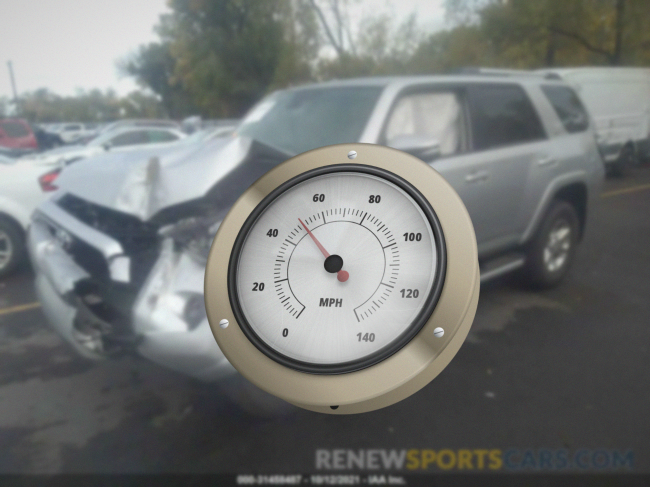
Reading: 50 mph
